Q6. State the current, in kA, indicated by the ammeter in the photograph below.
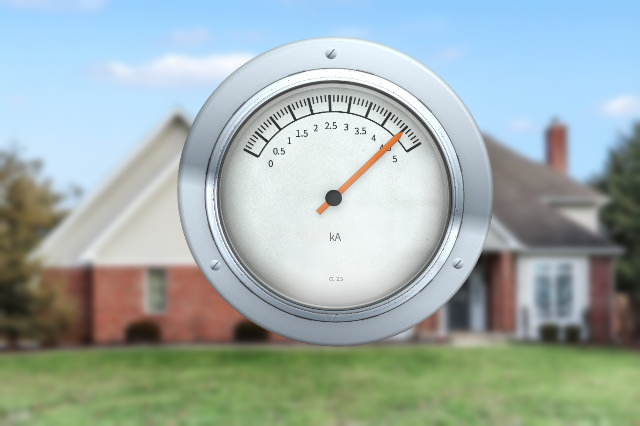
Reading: 4.5 kA
